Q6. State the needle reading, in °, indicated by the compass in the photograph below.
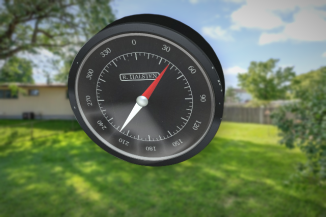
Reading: 40 °
